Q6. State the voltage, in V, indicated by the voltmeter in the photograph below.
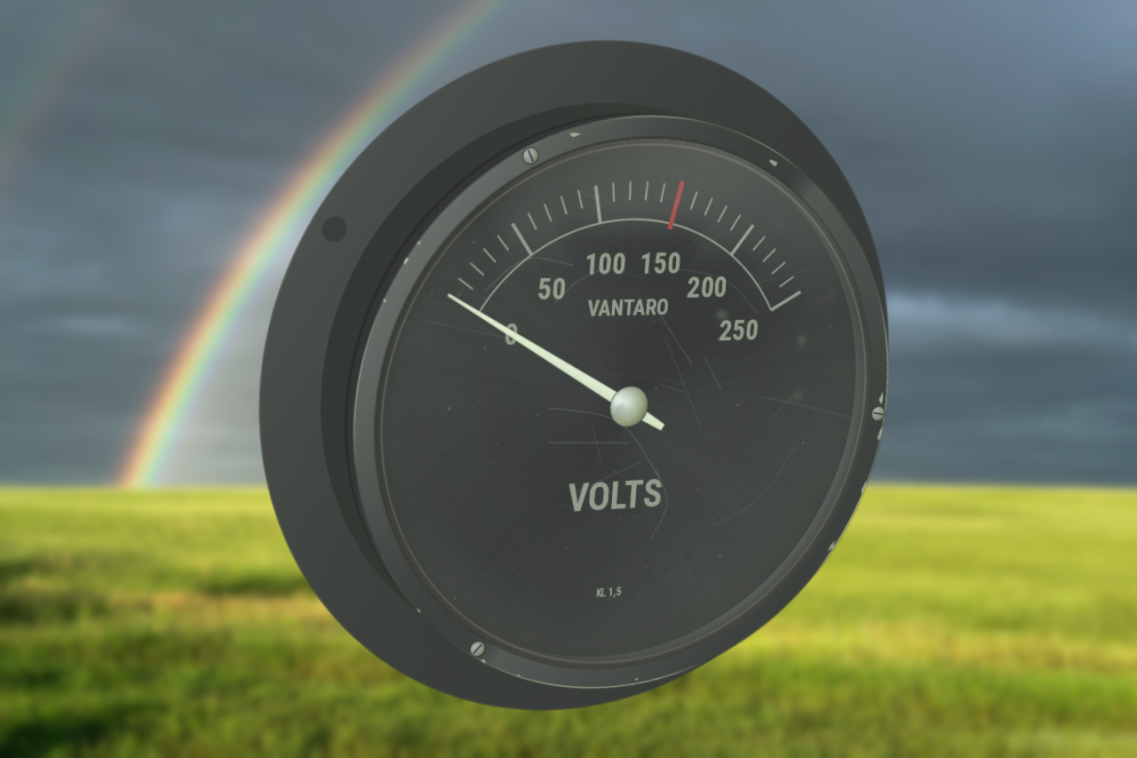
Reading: 0 V
